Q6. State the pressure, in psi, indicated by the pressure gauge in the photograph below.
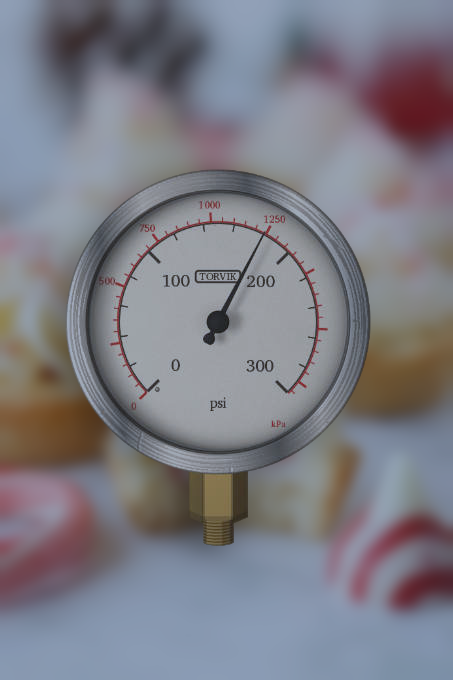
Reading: 180 psi
